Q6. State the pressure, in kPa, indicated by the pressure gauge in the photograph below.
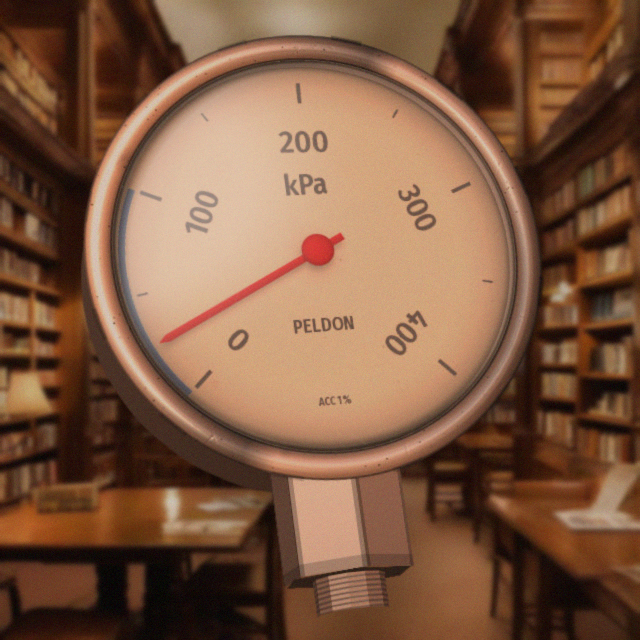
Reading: 25 kPa
